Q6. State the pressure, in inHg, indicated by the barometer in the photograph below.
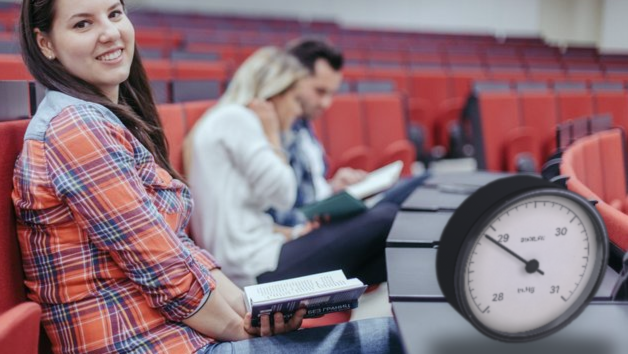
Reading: 28.9 inHg
